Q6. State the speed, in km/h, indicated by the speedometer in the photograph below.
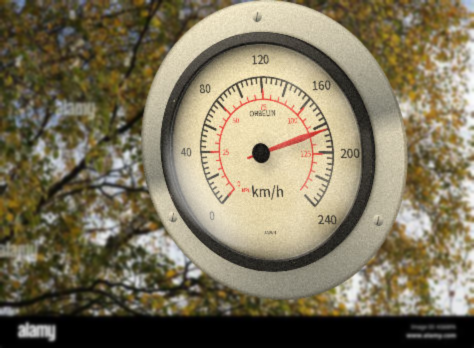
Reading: 184 km/h
